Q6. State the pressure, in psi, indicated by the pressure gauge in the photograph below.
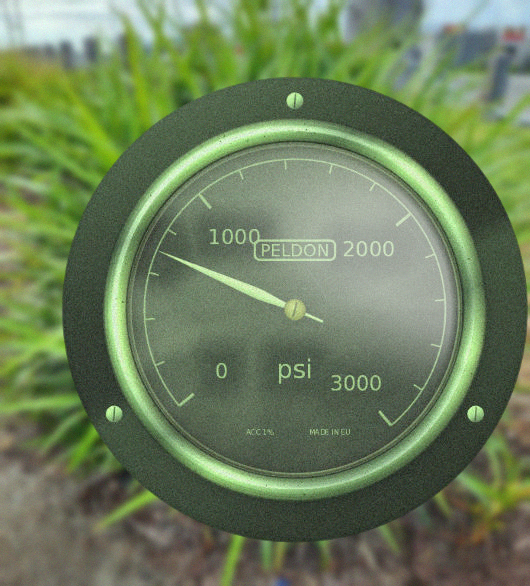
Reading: 700 psi
